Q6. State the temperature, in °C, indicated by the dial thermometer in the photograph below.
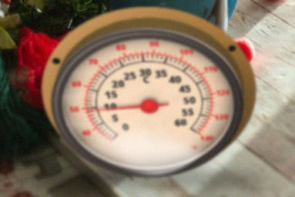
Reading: 10 °C
